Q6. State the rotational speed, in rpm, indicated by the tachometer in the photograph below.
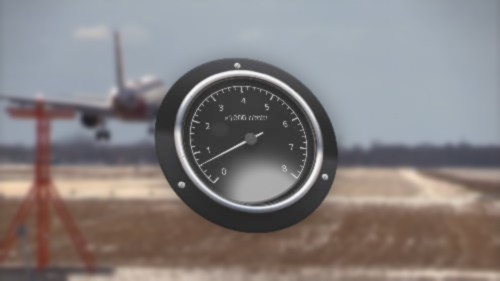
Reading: 600 rpm
